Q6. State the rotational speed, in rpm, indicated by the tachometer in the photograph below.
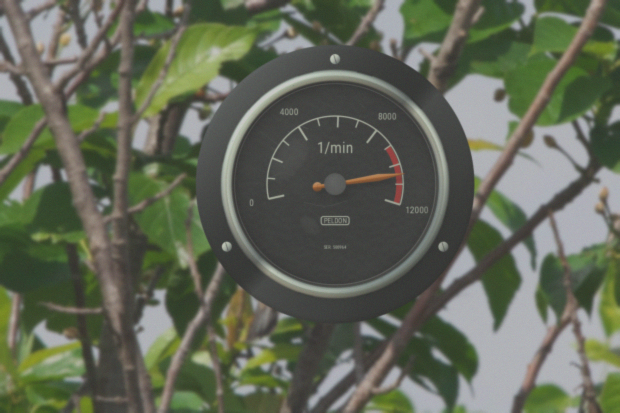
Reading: 10500 rpm
